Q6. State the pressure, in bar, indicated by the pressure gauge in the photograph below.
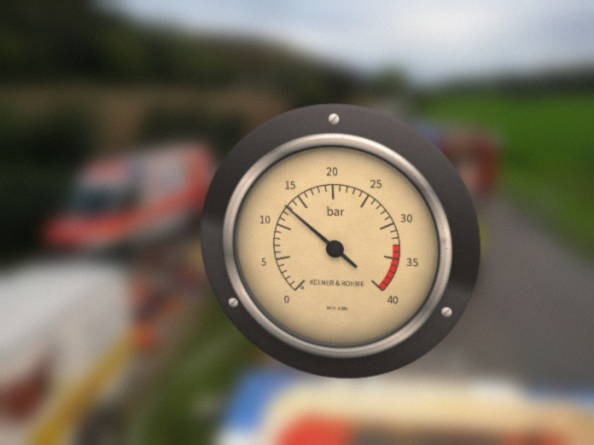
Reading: 13 bar
